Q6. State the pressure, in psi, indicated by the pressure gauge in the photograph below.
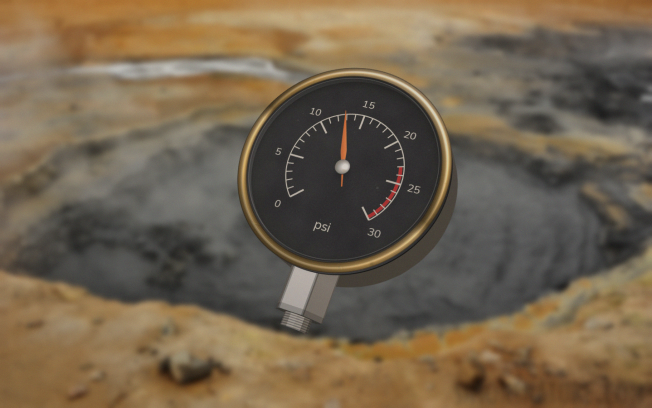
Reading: 13 psi
